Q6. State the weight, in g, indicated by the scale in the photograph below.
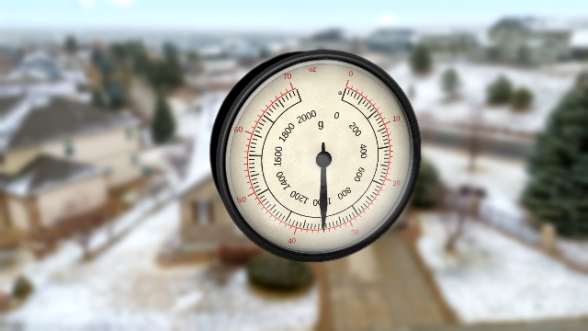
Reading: 1000 g
